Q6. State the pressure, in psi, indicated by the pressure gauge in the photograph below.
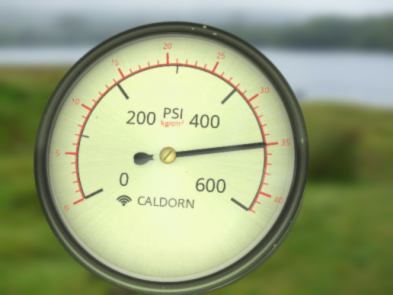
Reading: 500 psi
